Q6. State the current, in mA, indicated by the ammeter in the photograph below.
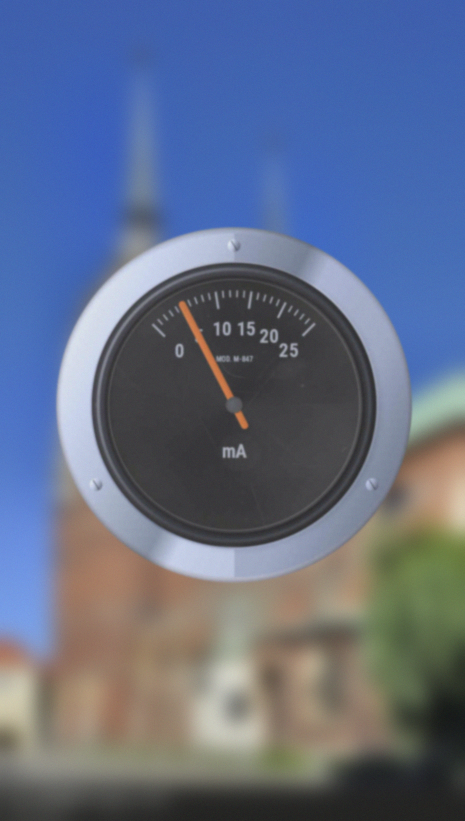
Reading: 5 mA
